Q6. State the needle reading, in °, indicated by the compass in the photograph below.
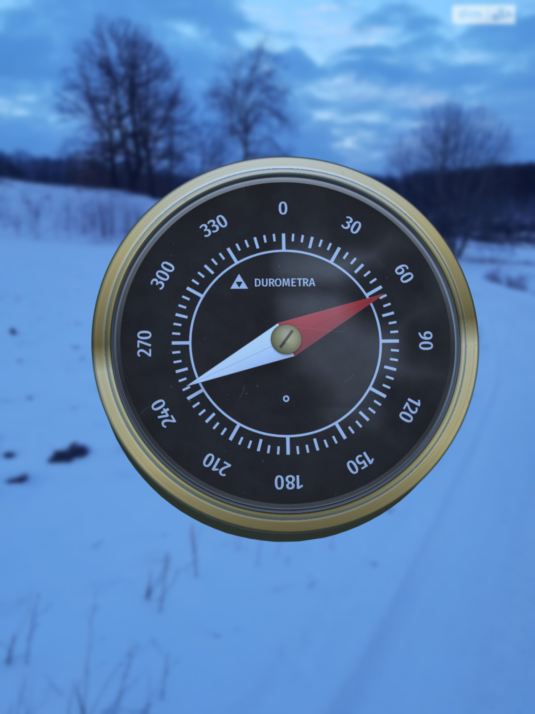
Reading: 65 °
